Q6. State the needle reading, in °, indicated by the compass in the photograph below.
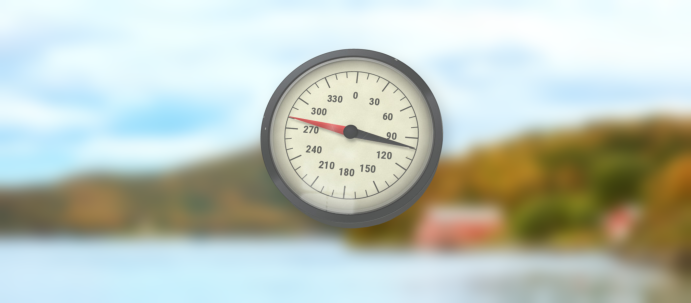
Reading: 280 °
